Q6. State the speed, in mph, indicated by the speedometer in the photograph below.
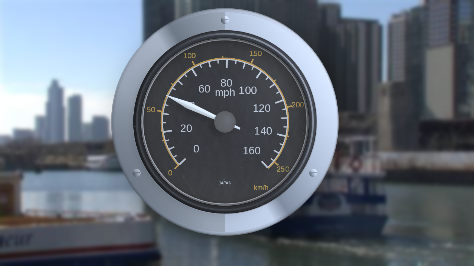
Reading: 40 mph
